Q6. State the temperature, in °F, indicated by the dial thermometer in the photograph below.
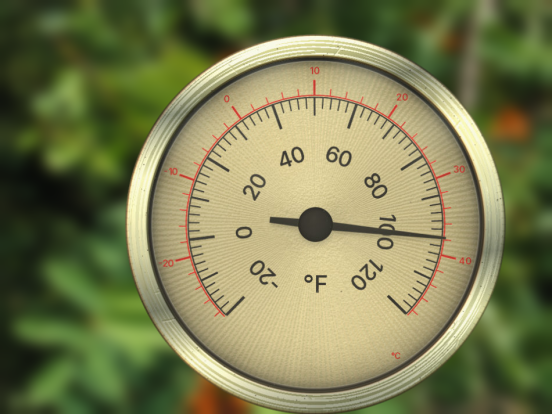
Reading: 100 °F
